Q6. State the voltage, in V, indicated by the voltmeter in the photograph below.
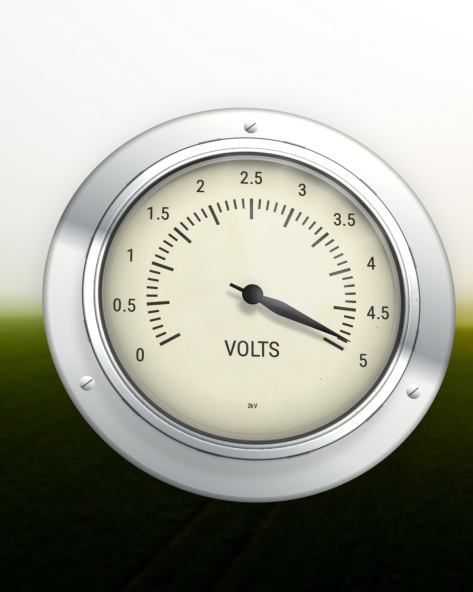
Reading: 4.9 V
